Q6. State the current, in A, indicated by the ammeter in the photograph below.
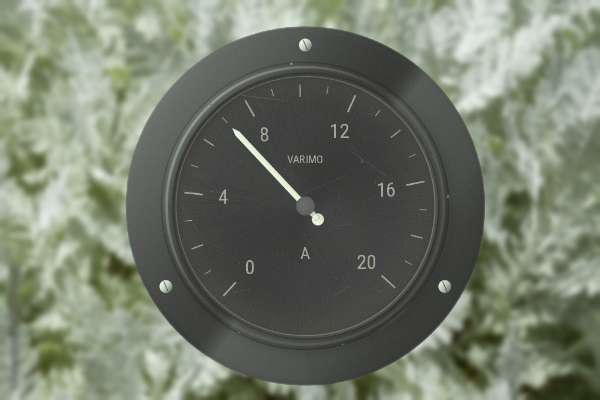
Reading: 7 A
